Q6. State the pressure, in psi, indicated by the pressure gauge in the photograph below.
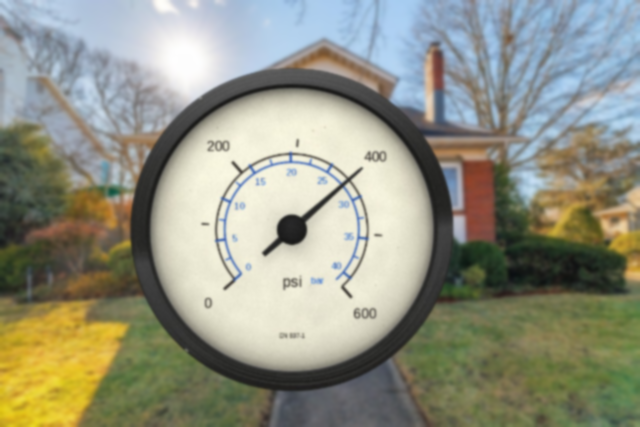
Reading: 400 psi
